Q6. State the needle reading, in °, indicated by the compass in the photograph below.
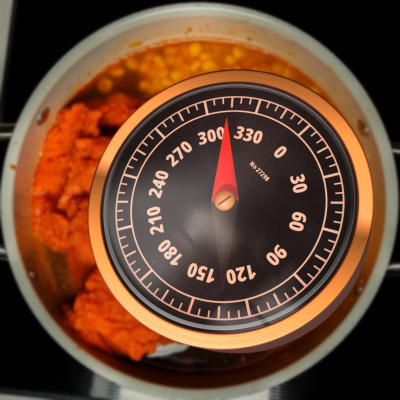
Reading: 312.5 °
